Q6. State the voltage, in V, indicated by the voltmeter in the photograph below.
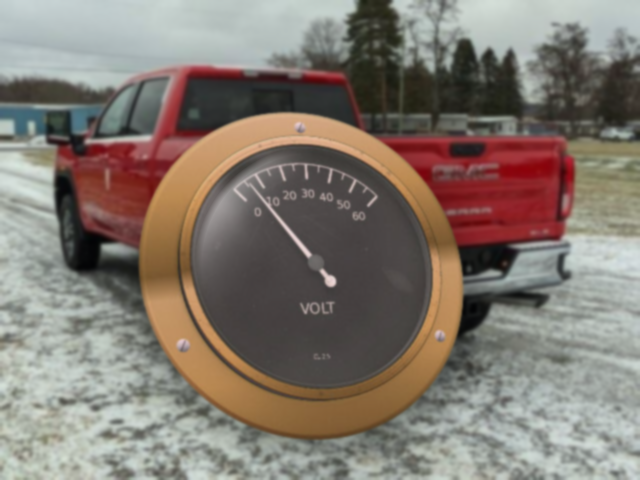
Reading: 5 V
